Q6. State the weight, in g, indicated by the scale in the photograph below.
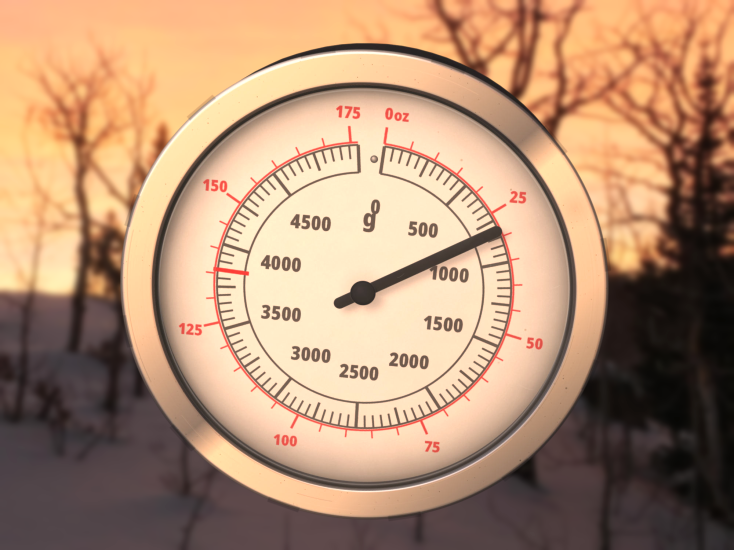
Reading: 800 g
